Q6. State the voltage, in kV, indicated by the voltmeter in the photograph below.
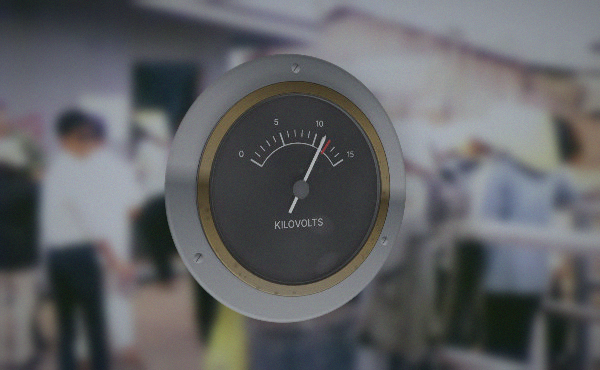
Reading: 11 kV
